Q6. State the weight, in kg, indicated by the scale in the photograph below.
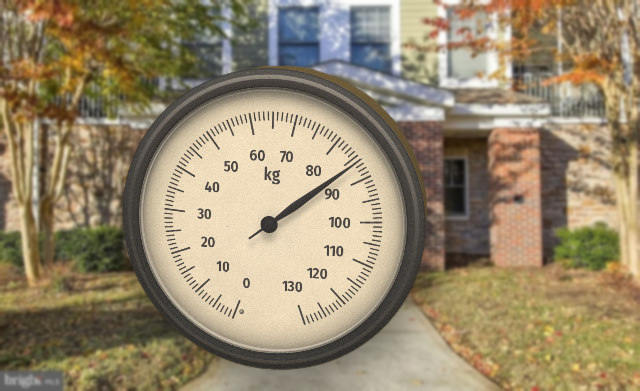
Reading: 86 kg
